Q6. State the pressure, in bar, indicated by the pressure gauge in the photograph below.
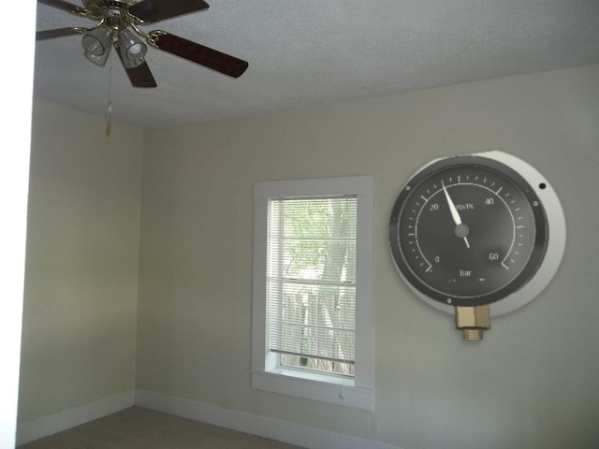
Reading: 26 bar
